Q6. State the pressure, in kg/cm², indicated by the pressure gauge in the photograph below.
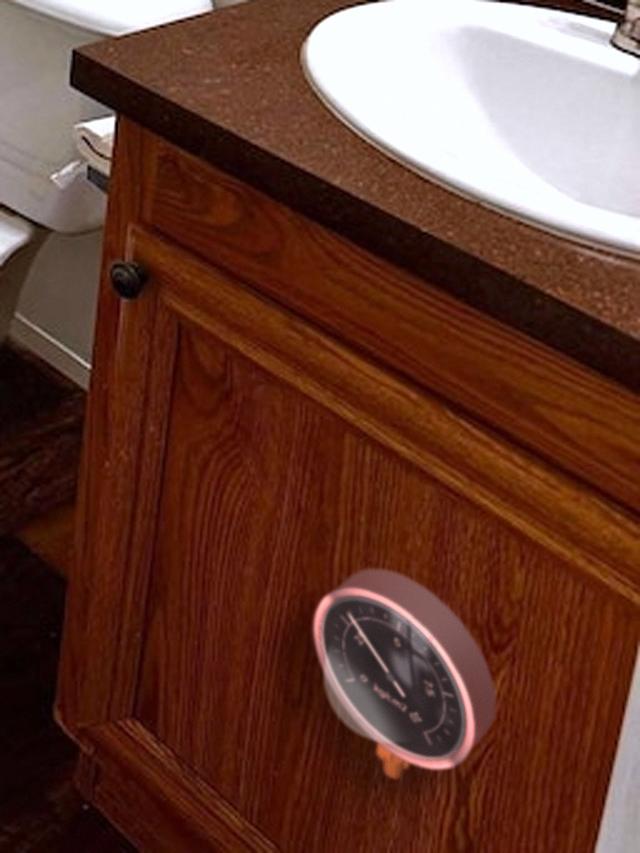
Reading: 3 kg/cm²
